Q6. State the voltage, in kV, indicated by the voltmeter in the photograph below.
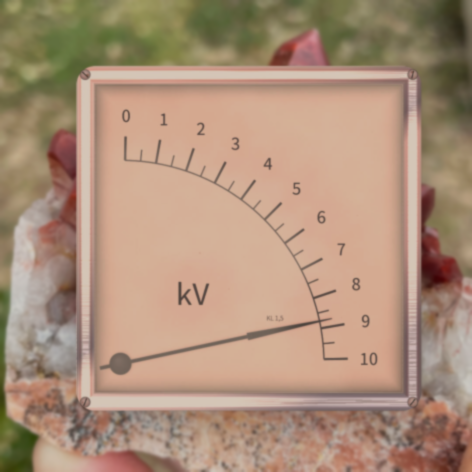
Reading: 8.75 kV
